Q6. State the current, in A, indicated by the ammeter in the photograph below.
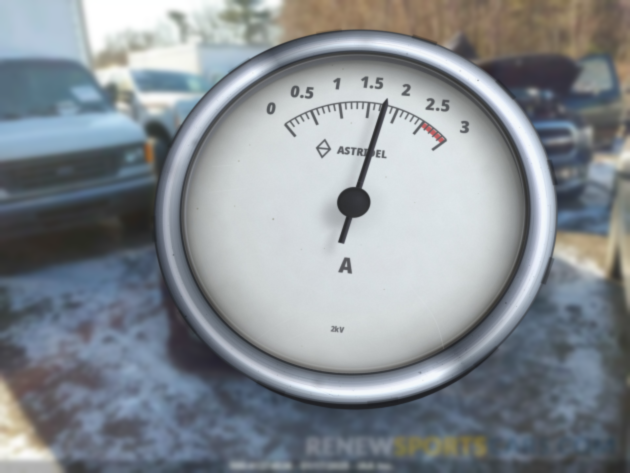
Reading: 1.8 A
